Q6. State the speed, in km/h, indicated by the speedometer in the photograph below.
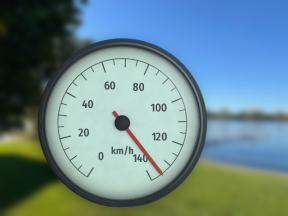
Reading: 135 km/h
